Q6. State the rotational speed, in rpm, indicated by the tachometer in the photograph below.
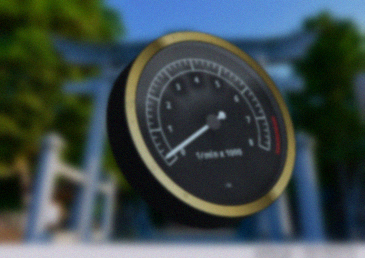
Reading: 200 rpm
